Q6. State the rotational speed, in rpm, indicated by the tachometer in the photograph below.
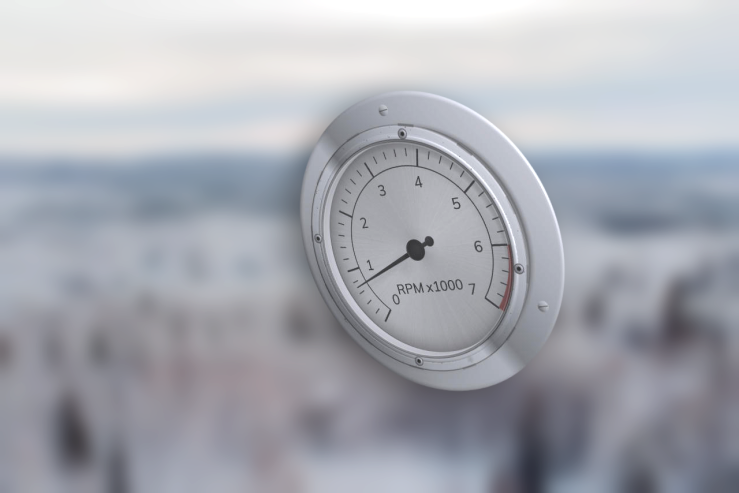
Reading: 700 rpm
